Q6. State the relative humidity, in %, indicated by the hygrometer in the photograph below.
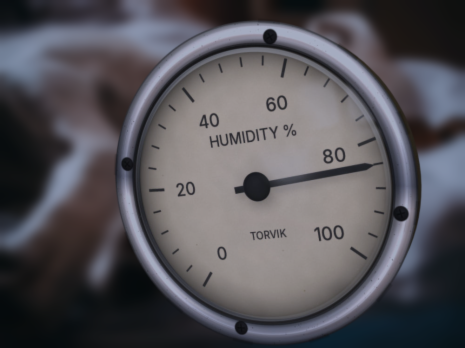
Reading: 84 %
